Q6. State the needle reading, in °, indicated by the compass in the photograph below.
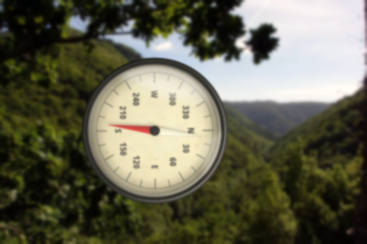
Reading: 187.5 °
